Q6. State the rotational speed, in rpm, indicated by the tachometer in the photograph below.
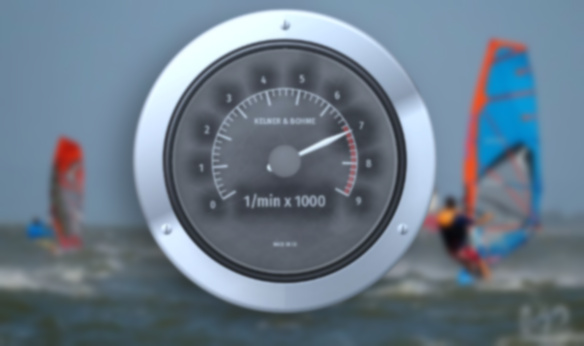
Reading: 7000 rpm
